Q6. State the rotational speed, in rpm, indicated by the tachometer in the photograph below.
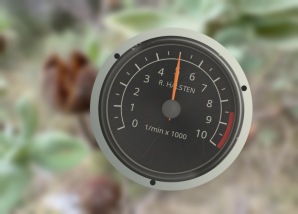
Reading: 5000 rpm
